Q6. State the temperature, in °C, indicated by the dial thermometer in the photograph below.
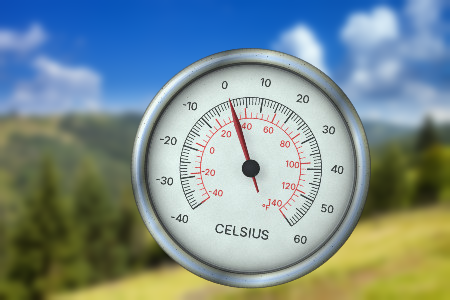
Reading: 0 °C
